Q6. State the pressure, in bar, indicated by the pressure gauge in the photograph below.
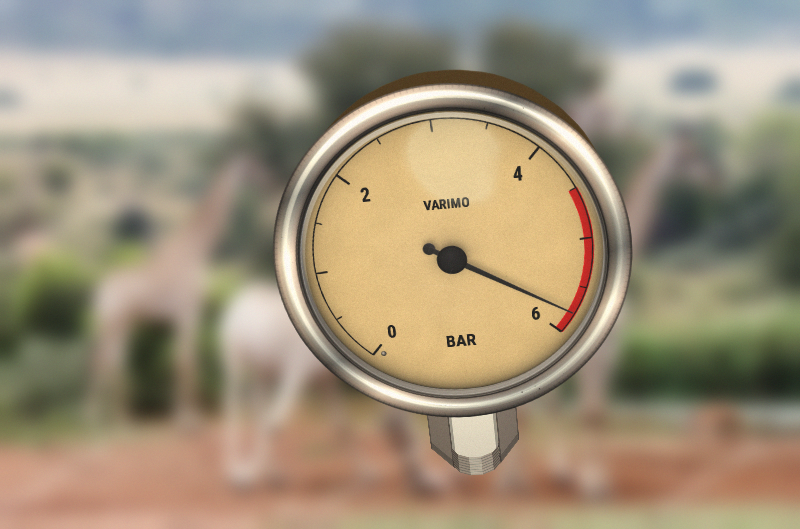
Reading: 5.75 bar
